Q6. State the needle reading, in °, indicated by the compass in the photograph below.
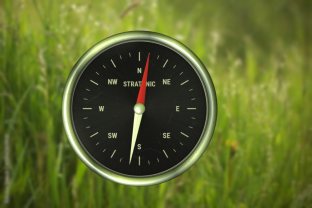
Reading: 10 °
